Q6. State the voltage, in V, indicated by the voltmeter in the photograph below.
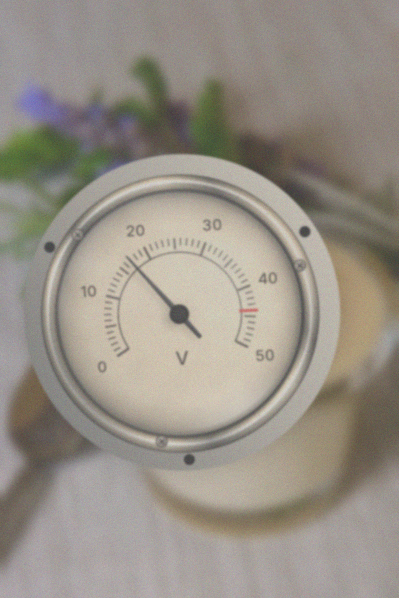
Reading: 17 V
